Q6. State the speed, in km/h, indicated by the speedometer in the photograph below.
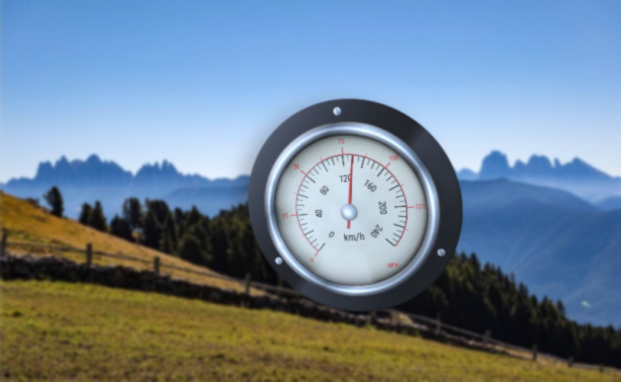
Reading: 130 km/h
